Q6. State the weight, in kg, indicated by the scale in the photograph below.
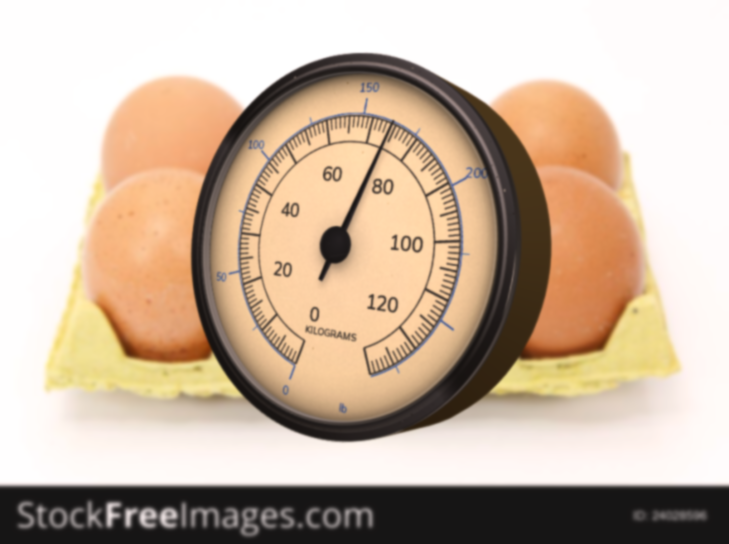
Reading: 75 kg
